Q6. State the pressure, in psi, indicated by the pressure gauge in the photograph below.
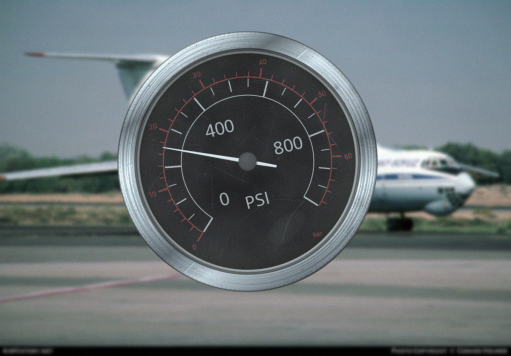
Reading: 250 psi
